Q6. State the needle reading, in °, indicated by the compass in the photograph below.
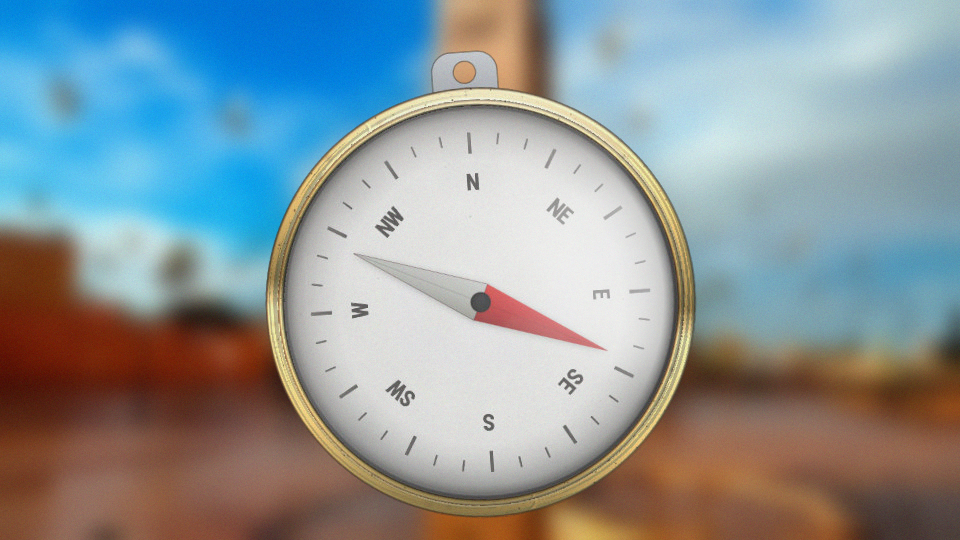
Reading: 115 °
